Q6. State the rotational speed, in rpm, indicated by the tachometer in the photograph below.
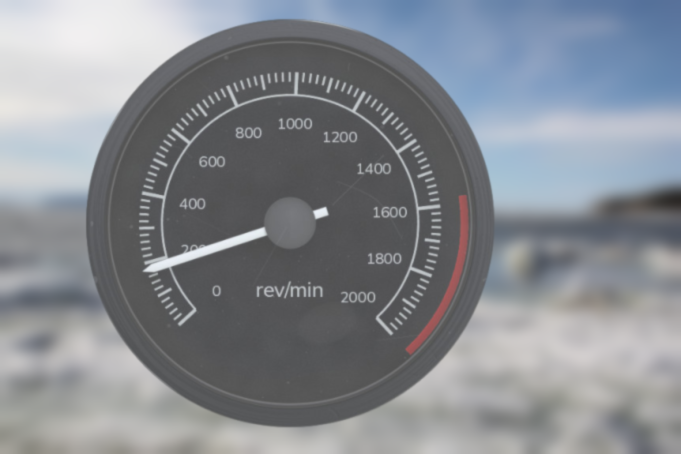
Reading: 180 rpm
